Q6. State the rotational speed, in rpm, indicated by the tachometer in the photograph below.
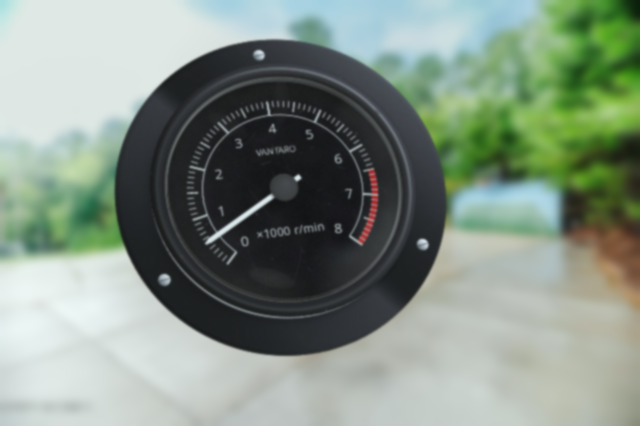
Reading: 500 rpm
